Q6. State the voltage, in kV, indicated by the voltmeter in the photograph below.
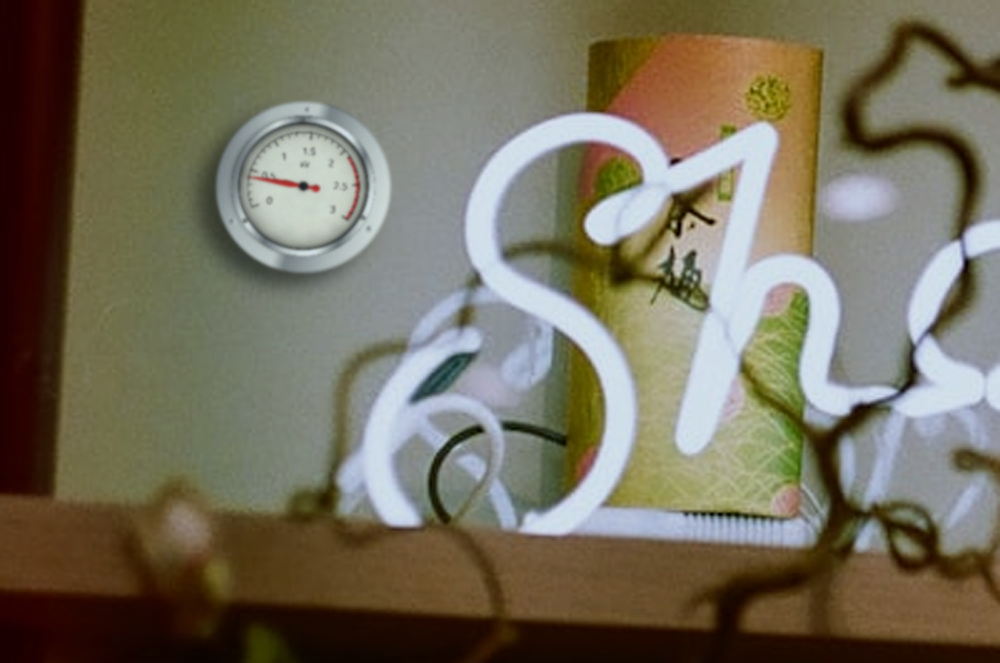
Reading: 0.4 kV
